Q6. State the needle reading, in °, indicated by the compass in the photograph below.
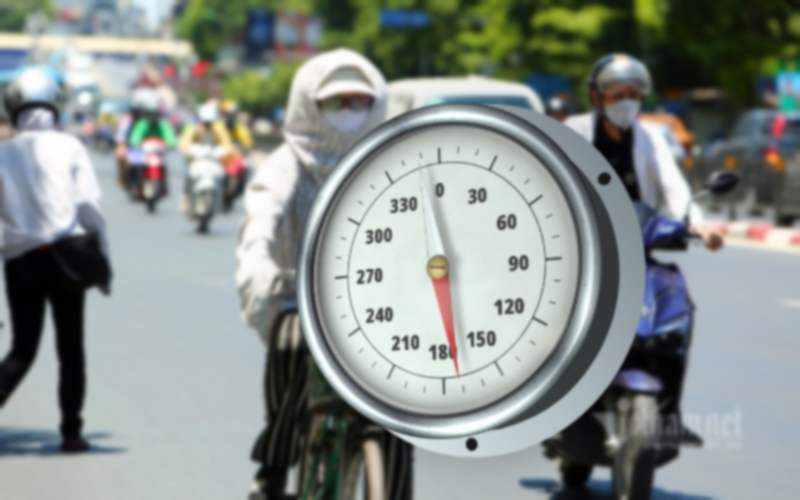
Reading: 170 °
